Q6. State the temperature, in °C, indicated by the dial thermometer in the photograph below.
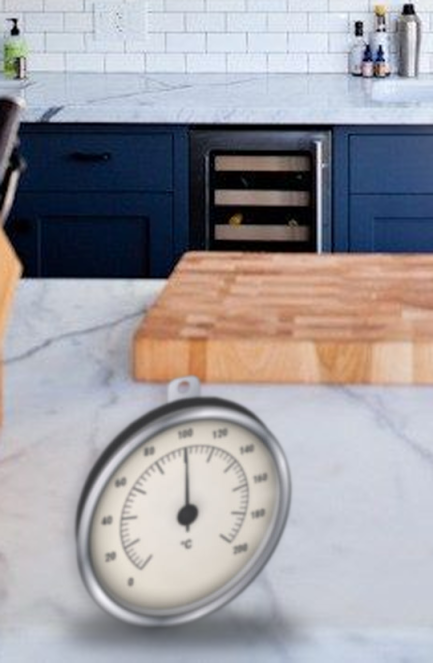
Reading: 100 °C
